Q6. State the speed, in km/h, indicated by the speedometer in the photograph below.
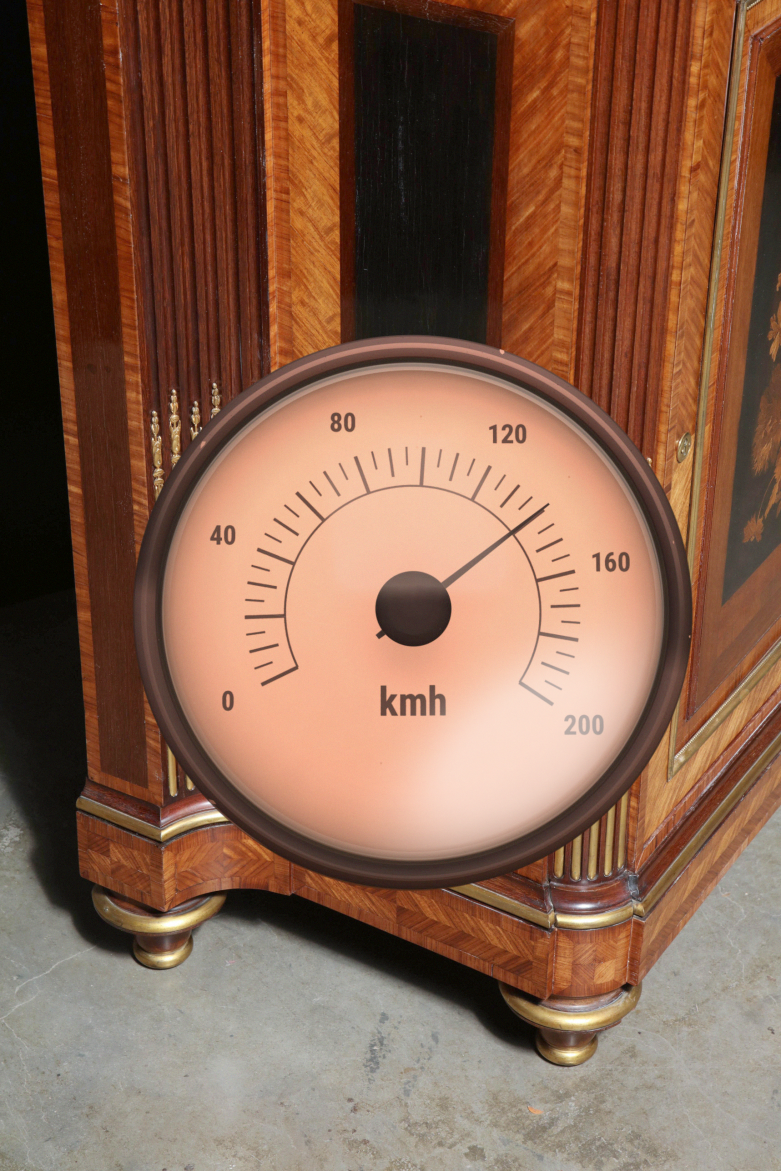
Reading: 140 km/h
